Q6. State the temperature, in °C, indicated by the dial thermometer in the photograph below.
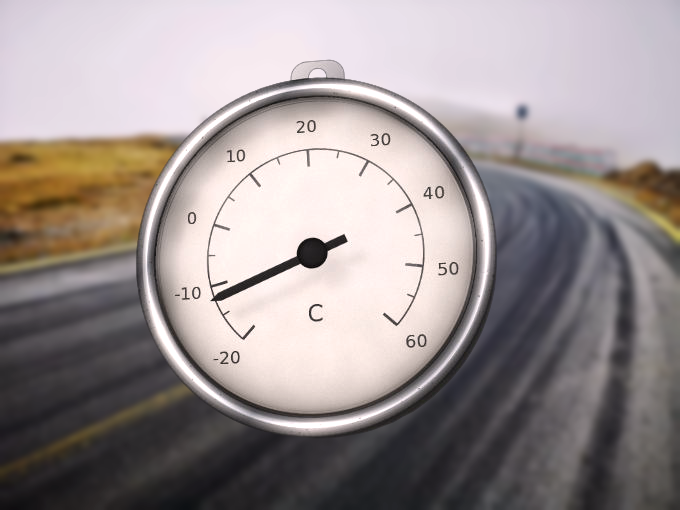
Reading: -12.5 °C
